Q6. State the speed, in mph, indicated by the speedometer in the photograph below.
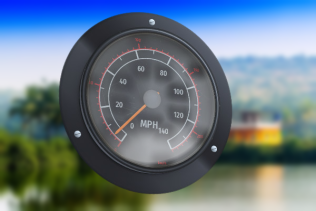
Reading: 5 mph
